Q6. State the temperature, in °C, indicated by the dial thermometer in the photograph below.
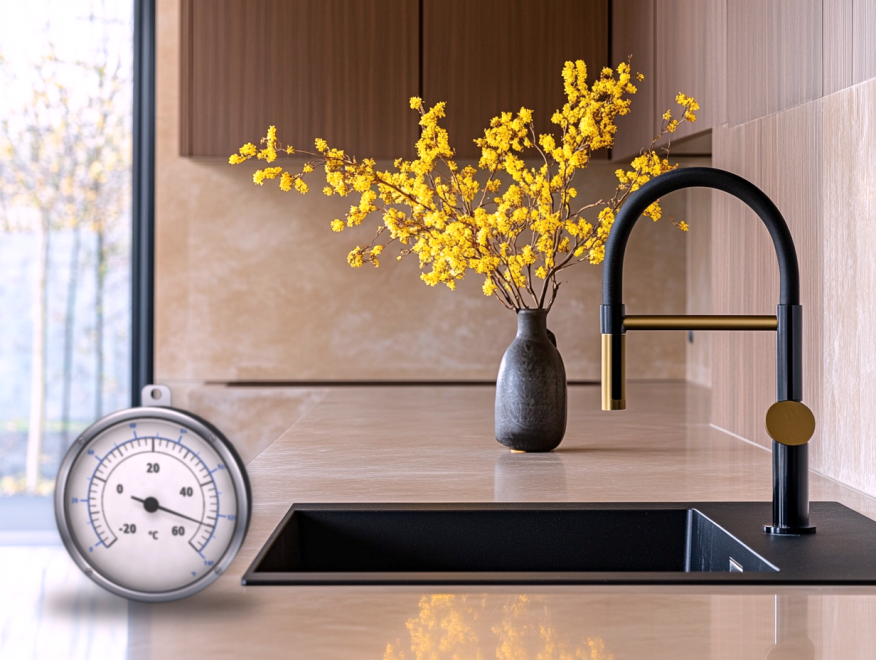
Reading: 52 °C
